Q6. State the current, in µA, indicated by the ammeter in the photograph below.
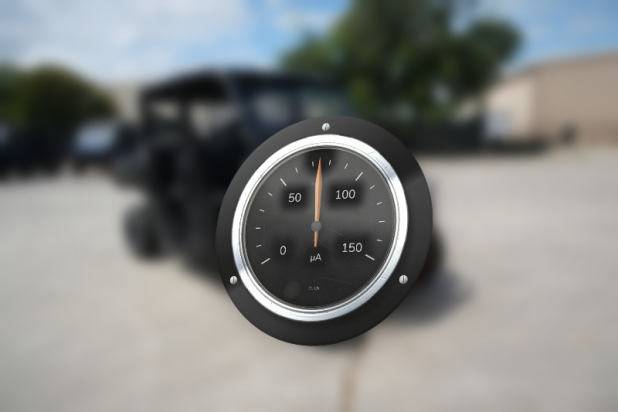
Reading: 75 µA
